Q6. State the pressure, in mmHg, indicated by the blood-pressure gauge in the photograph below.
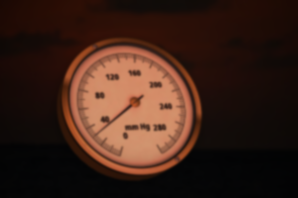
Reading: 30 mmHg
